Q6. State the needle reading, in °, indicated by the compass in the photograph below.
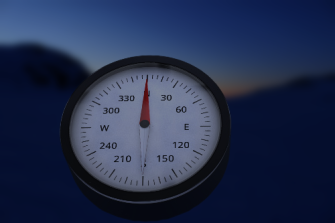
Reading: 0 °
